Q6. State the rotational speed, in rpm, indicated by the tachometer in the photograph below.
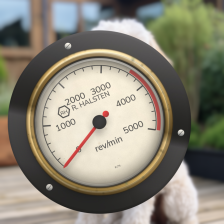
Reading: 0 rpm
